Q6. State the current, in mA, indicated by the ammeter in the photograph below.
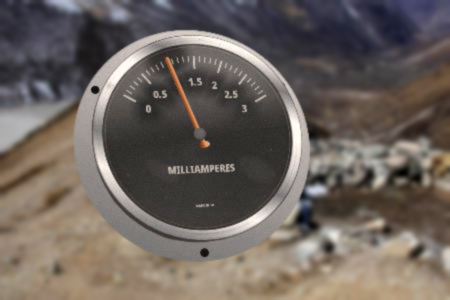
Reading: 1 mA
